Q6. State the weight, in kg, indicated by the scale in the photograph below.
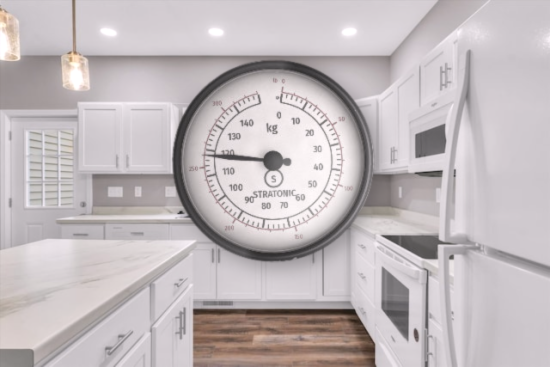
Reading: 118 kg
